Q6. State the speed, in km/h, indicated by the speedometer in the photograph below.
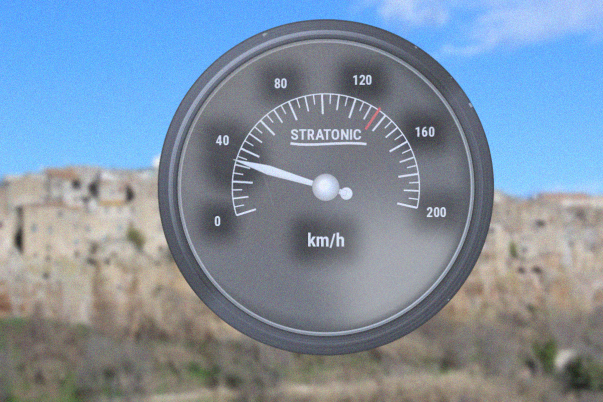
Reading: 32.5 km/h
